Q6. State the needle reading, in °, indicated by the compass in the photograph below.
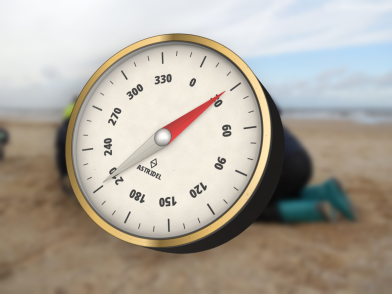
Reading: 30 °
